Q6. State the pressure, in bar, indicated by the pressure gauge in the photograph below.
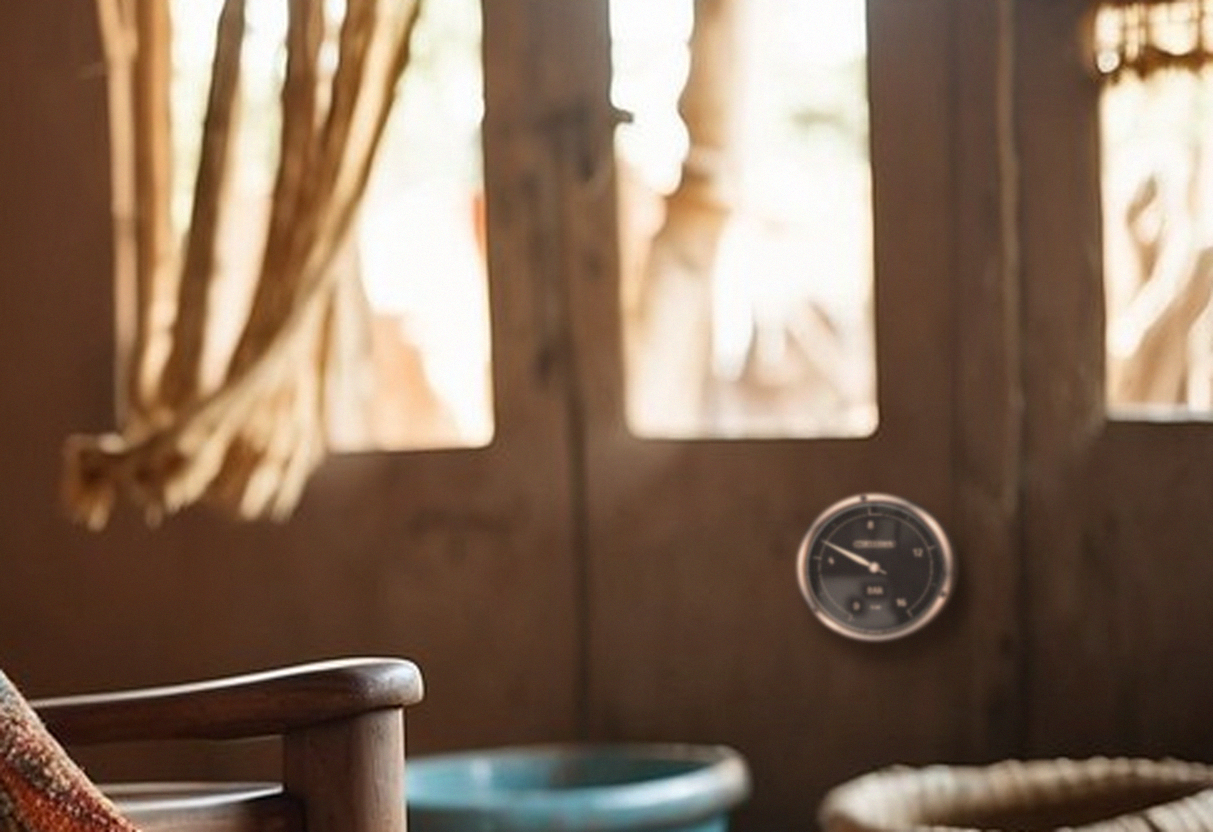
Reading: 5 bar
